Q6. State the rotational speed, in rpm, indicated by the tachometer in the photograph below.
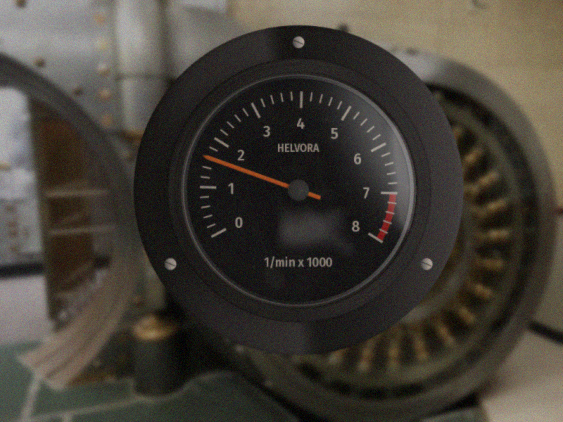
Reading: 1600 rpm
